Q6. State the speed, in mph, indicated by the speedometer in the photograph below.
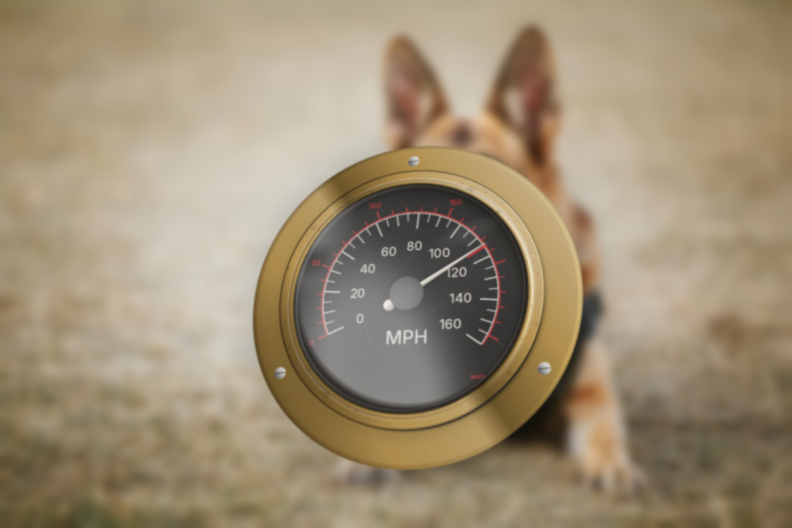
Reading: 115 mph
